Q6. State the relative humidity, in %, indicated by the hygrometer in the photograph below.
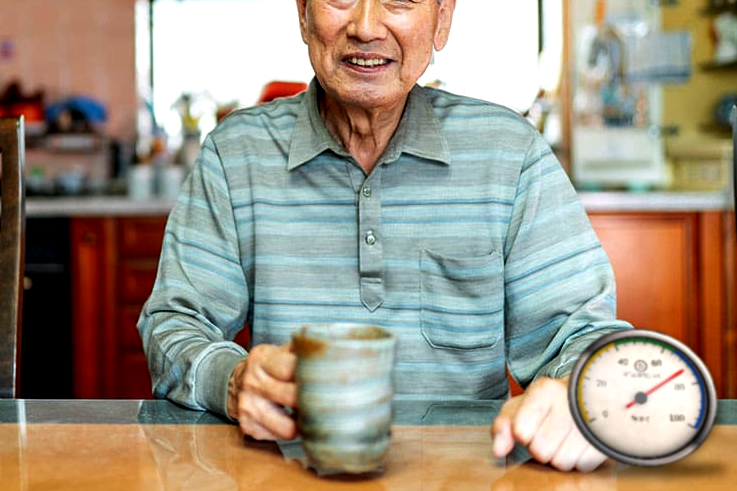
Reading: 72 %
